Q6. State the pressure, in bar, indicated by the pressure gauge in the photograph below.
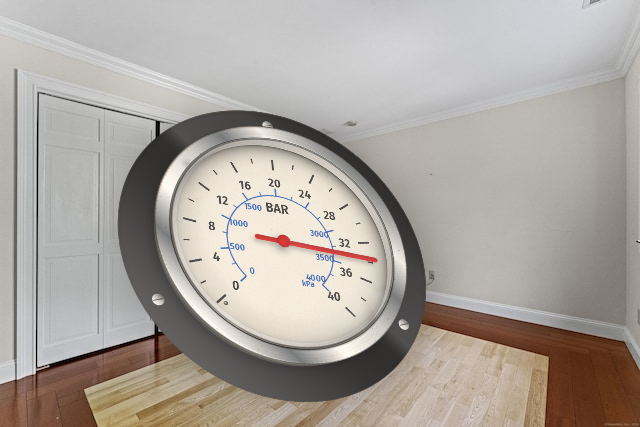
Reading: 34 bar
